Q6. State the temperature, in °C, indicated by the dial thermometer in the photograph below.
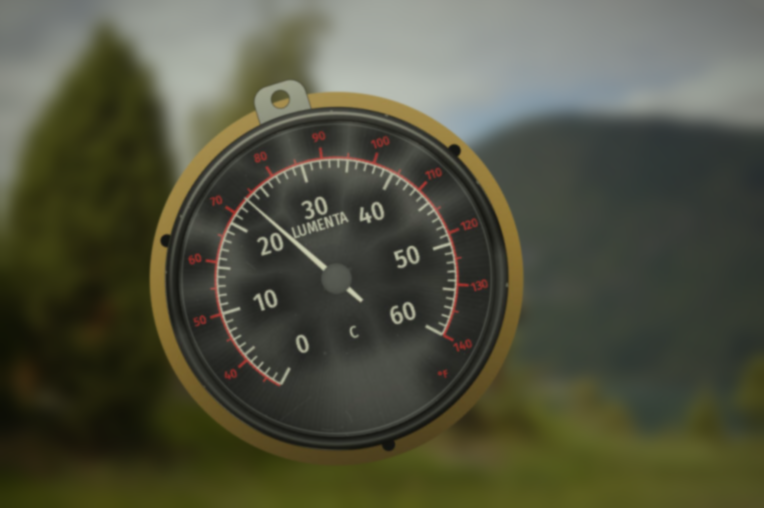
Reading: 23 °C
